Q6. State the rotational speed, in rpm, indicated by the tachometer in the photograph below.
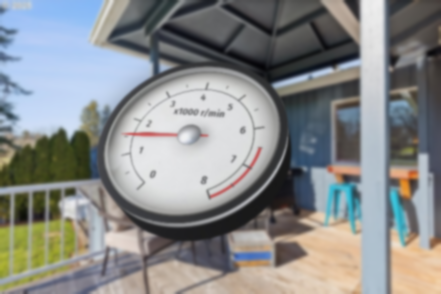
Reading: 1500 rpm
